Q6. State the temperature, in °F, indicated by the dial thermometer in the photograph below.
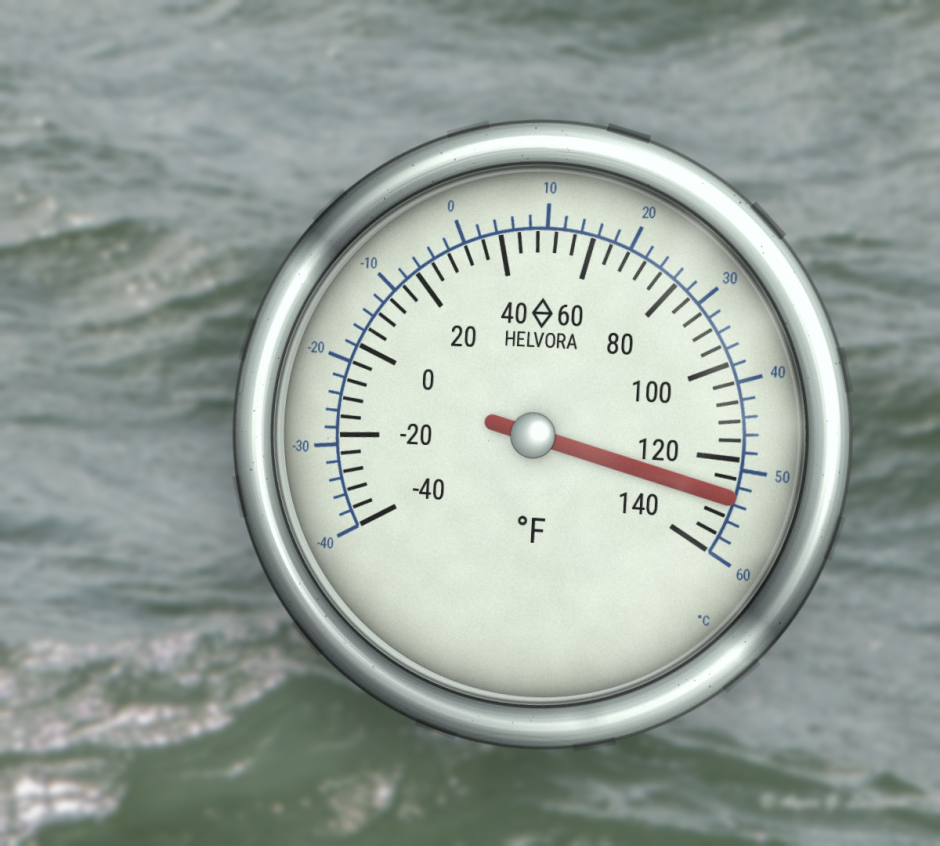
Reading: 128 °F
